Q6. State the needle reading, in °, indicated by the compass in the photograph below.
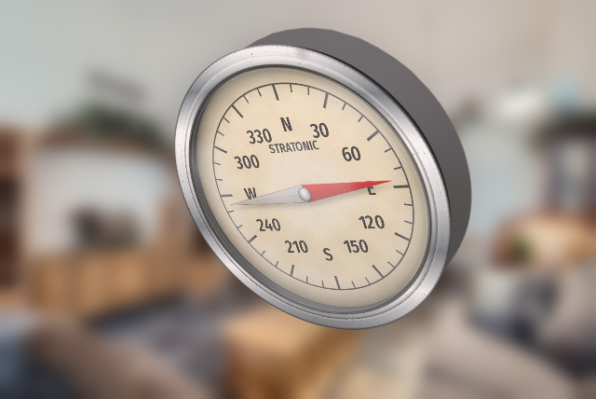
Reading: 85 °
